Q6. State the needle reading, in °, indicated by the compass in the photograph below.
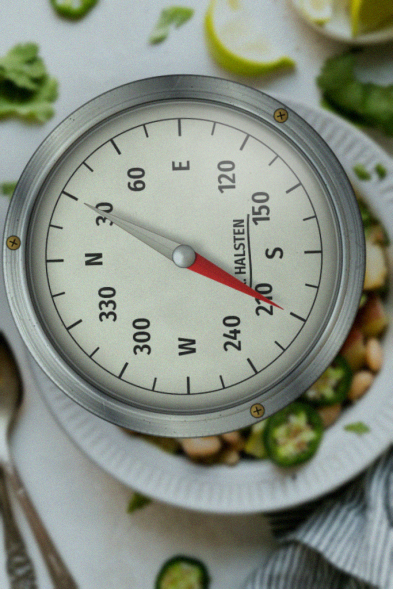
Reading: 210 °
